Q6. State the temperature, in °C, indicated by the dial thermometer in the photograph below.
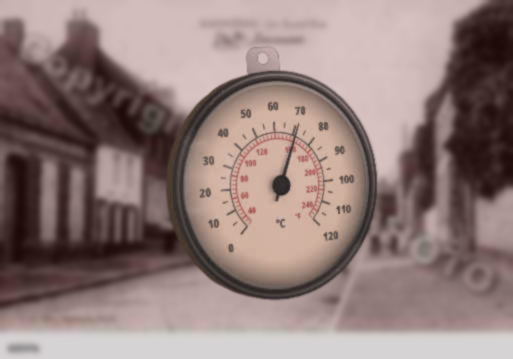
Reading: 70 °C
